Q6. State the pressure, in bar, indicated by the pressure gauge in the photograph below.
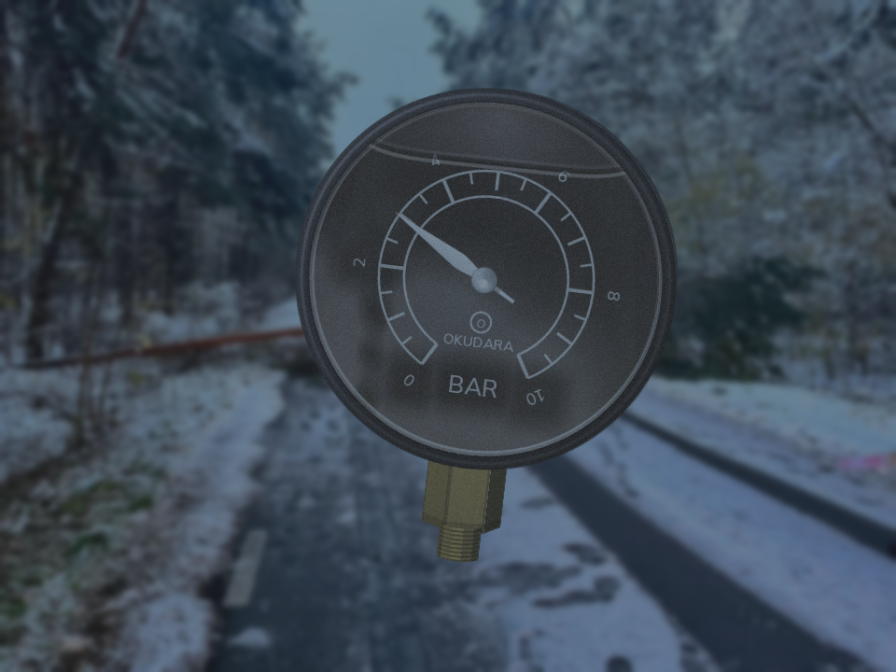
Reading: 3 bar
